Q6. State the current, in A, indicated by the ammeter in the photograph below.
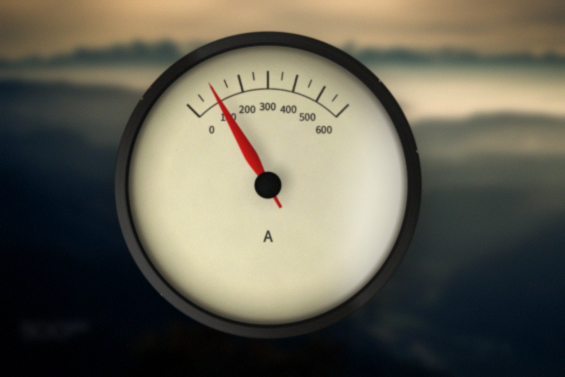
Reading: 100 A
